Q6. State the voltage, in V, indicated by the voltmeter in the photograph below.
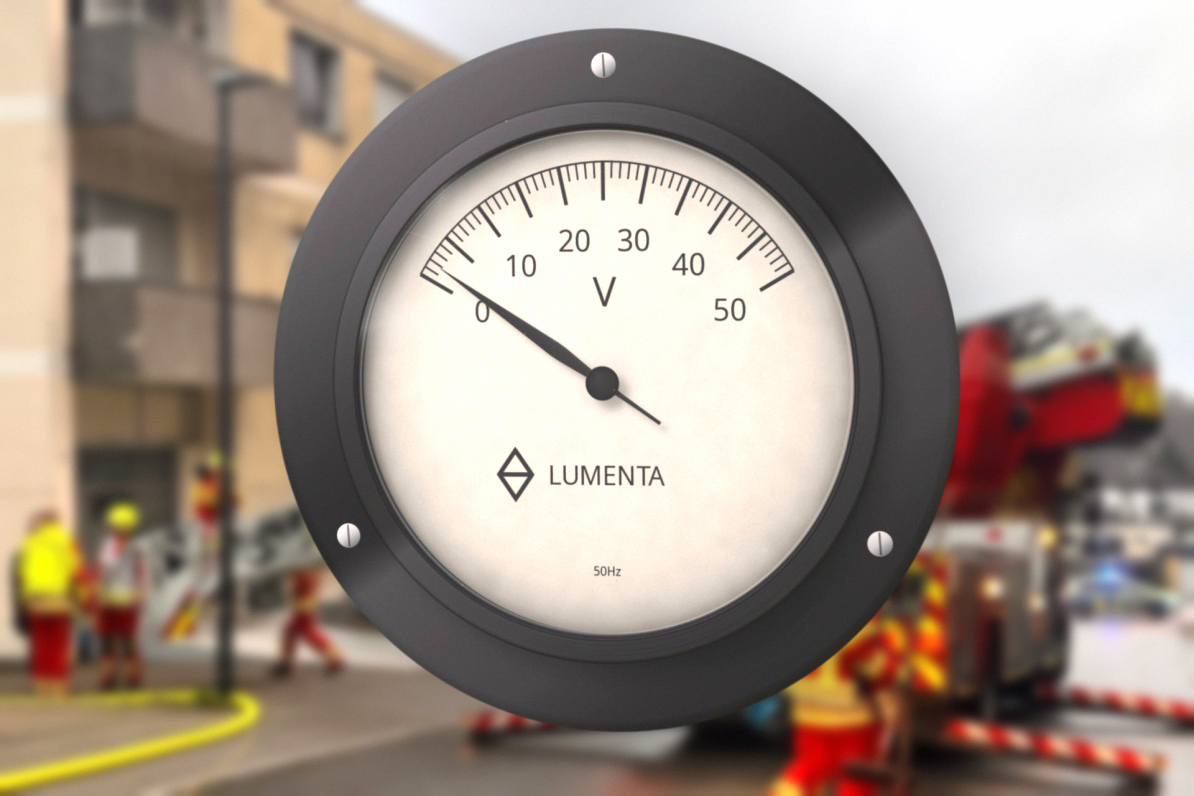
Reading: 2 V
